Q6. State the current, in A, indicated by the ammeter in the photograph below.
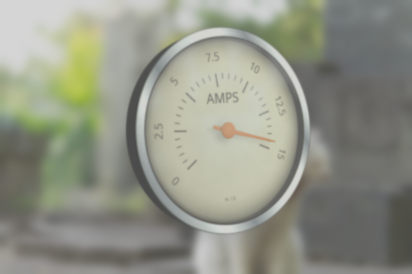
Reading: 14.5 A
